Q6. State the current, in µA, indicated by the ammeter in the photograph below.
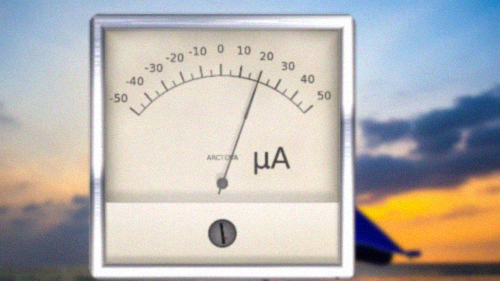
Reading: 20 µA
